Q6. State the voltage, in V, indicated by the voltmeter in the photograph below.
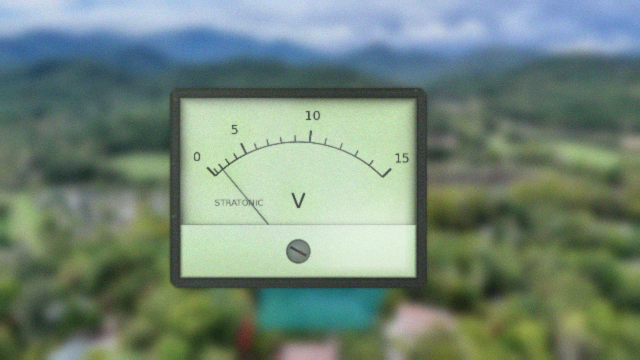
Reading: 2 V
